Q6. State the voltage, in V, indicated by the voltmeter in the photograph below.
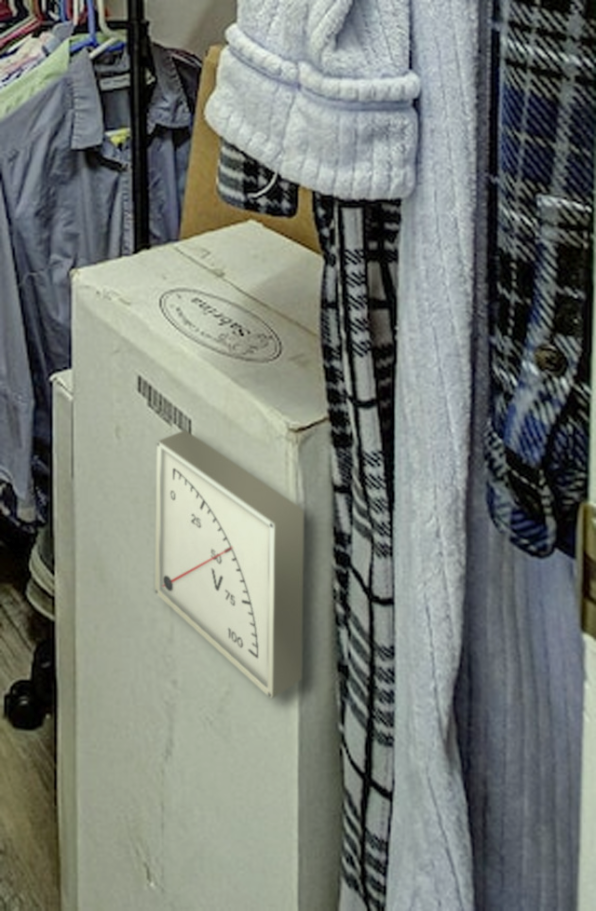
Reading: 50 V
